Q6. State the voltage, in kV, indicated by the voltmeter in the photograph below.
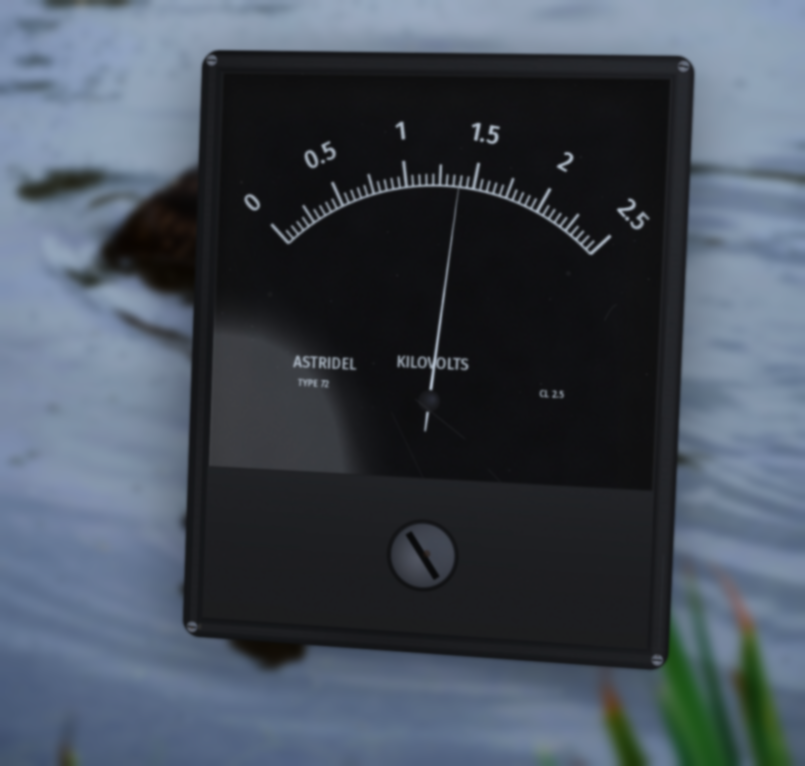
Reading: 1.4 kV
